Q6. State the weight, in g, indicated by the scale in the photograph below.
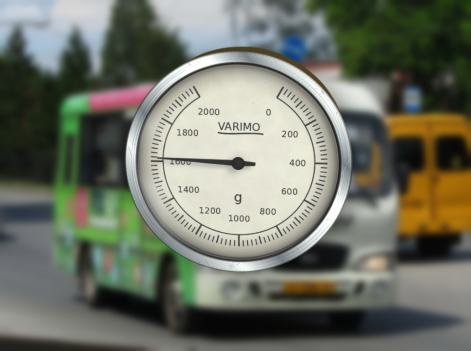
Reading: 1620 g
